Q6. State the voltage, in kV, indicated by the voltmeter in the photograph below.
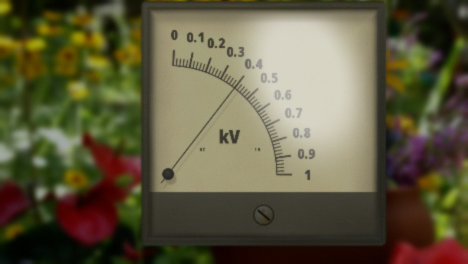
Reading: 0.4 kV
